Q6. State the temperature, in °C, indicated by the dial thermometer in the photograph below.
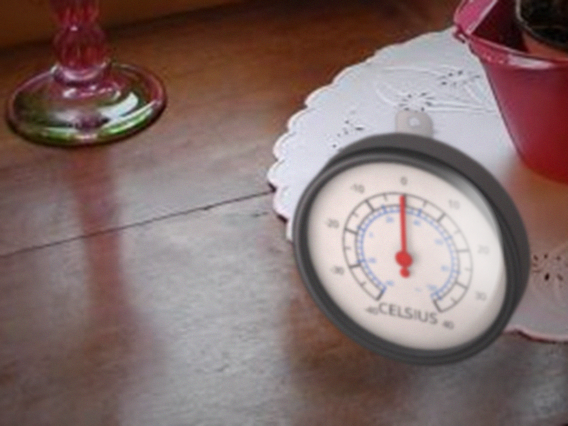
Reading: 0 °C
